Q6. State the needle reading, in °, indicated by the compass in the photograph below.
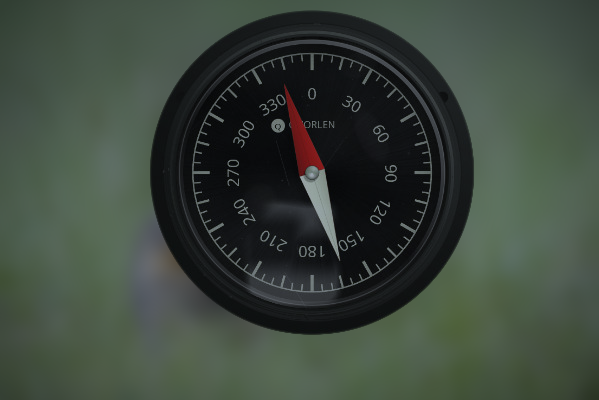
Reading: 342.5 °
